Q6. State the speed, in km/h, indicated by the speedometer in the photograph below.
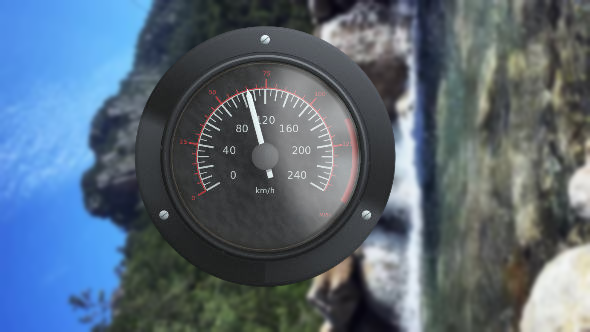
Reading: 105 km/h
